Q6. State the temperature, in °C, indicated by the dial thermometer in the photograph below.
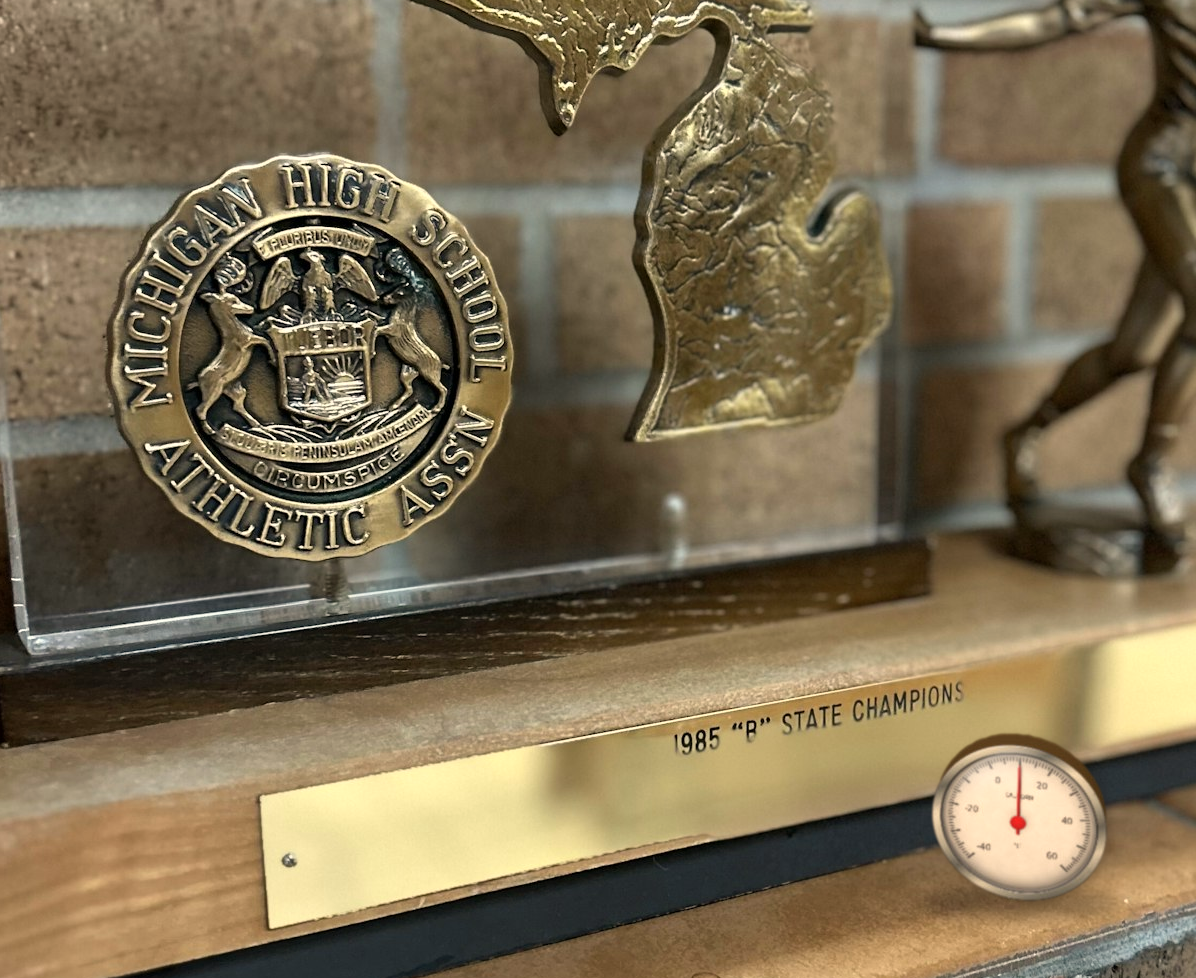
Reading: 10 °C
